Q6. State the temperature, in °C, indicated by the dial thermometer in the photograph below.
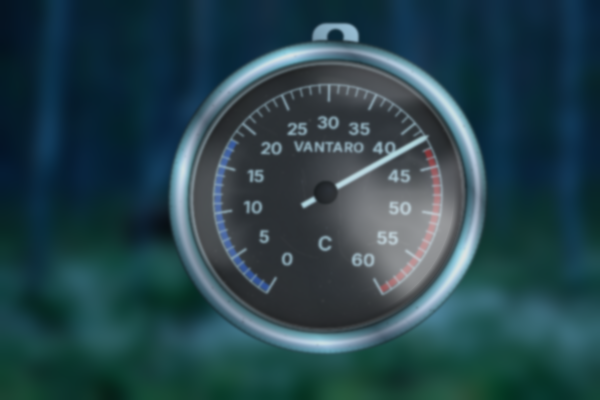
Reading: 42 °C
